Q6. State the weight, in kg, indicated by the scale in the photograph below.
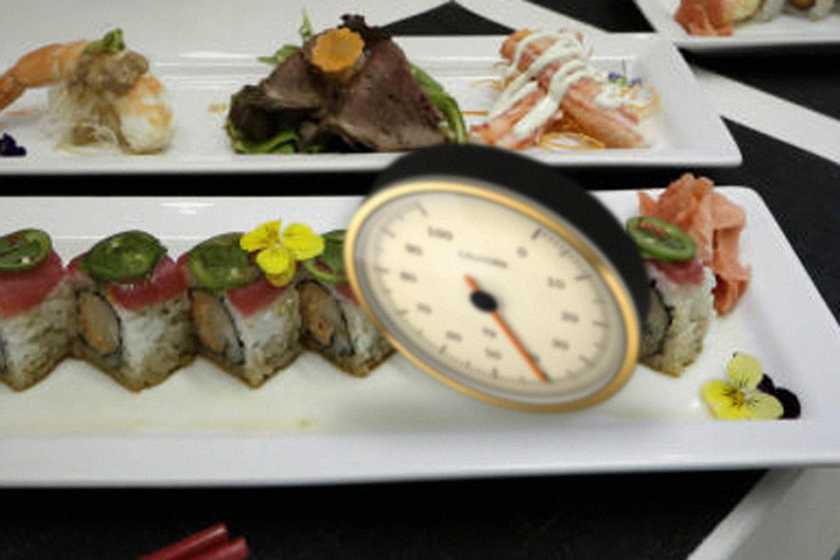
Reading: 40 kg
